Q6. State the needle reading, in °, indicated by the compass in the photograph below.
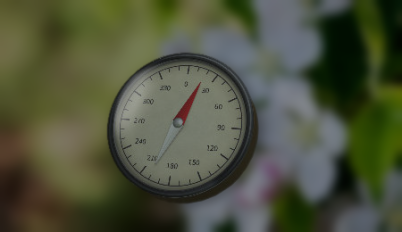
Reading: 20 °
